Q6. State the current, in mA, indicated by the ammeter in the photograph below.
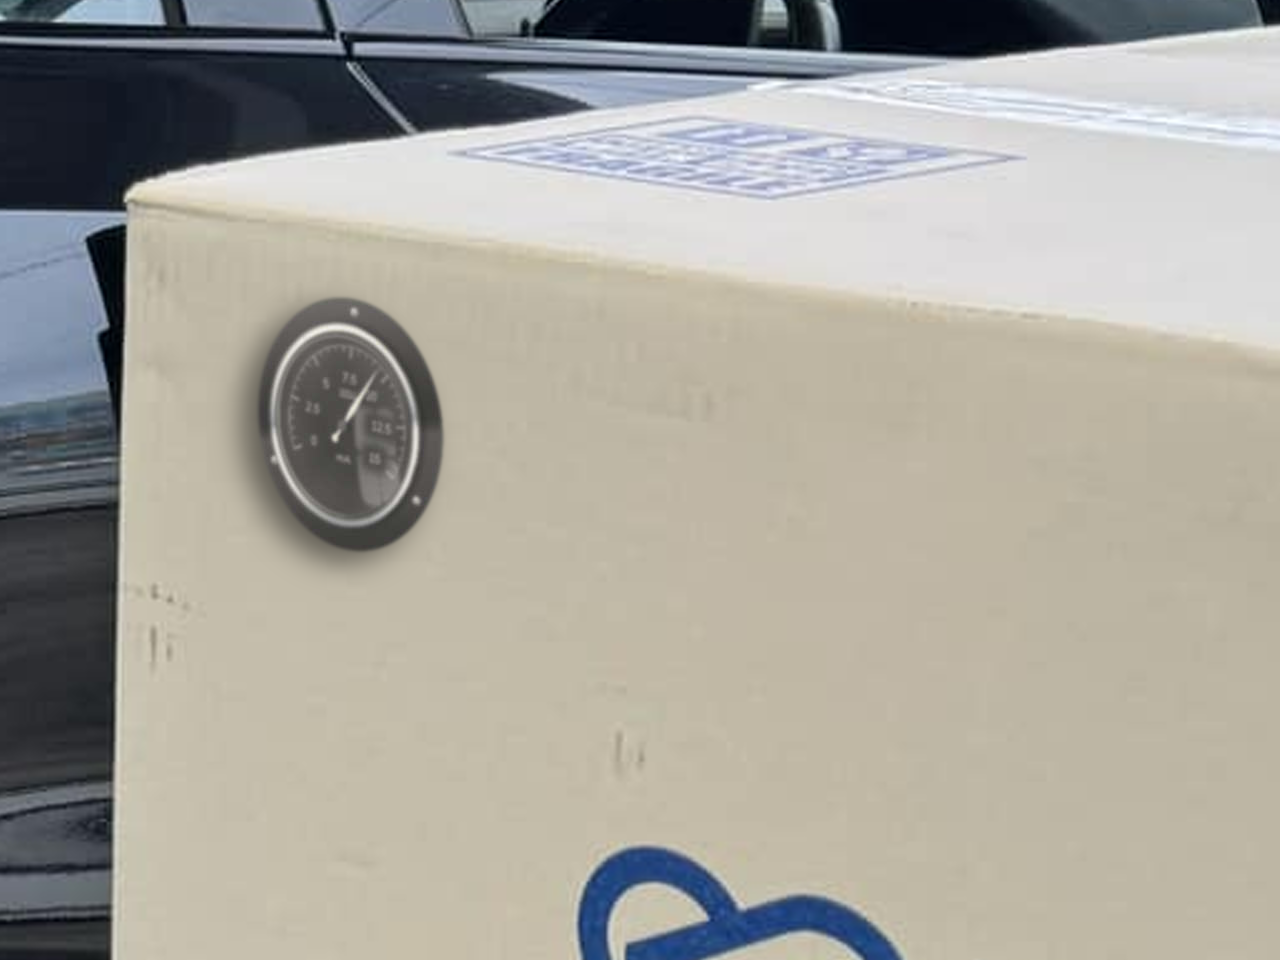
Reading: 9.5 mA
